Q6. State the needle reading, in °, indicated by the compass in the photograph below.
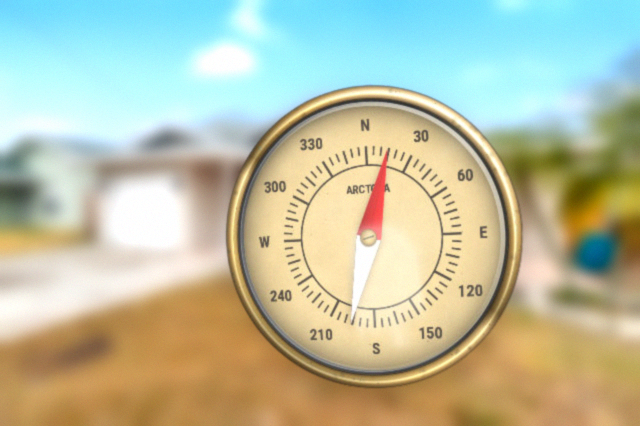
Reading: 15 °
